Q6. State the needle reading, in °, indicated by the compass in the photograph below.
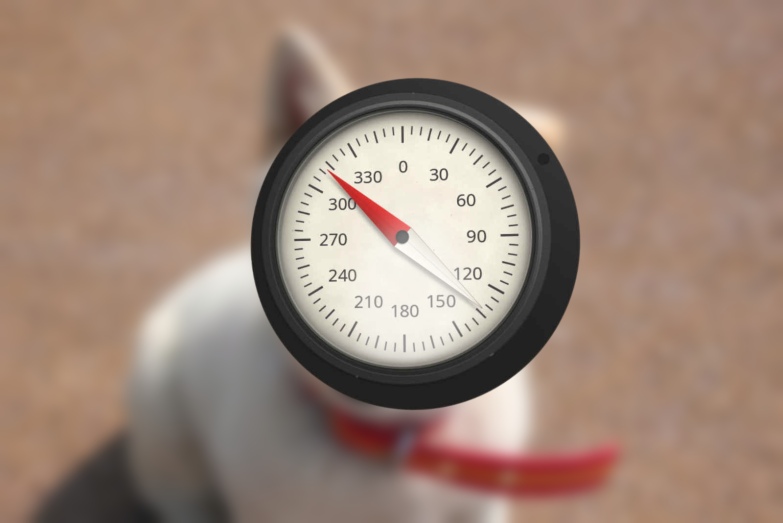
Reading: 312.5 °
